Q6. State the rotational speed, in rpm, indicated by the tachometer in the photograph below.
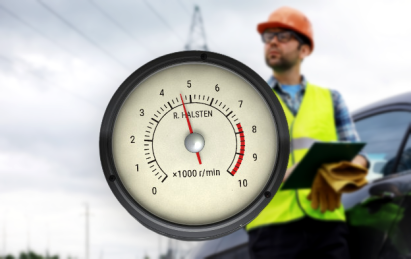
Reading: 4600 rpm
